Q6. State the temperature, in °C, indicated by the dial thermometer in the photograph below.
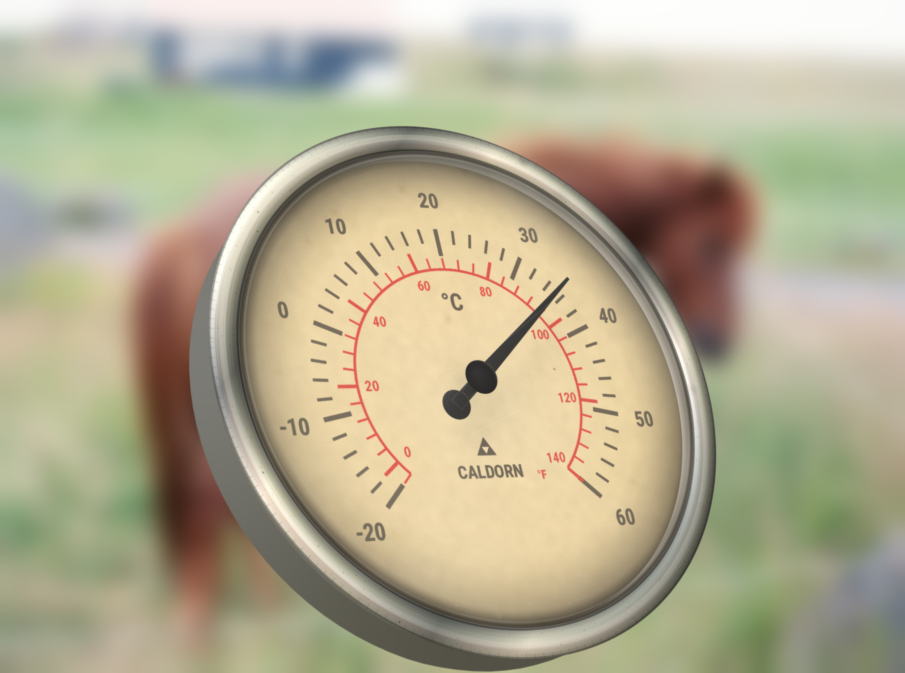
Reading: 35 °C
